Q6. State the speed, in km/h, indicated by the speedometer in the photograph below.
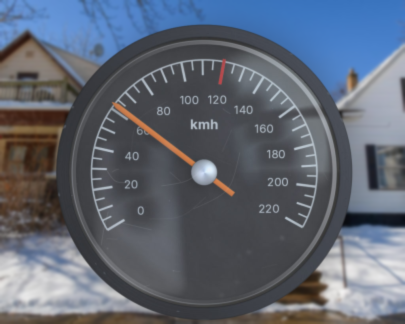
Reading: 62.5 km/h
